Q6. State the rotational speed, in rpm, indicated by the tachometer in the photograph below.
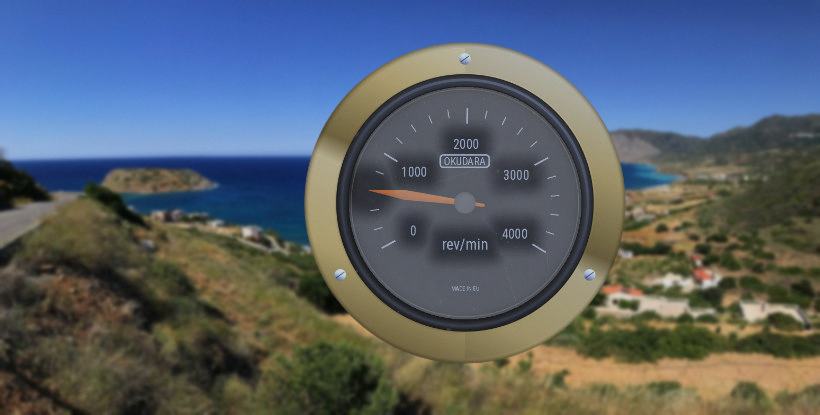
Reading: 600 rpm
